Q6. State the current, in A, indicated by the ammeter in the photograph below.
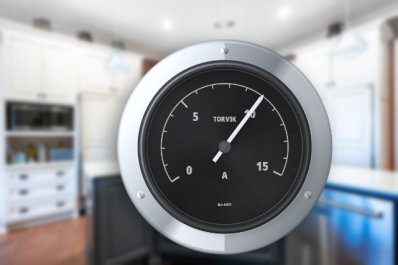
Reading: 10 A
